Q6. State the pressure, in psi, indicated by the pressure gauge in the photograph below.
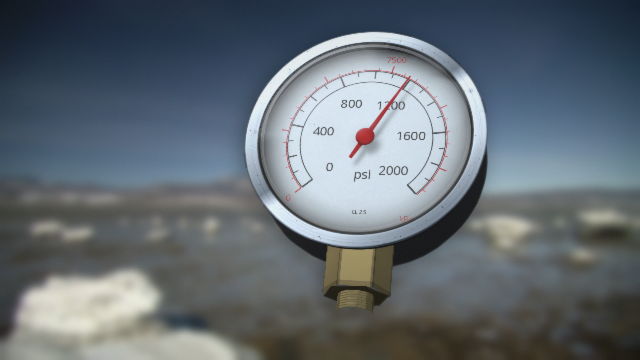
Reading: 1200 psi
